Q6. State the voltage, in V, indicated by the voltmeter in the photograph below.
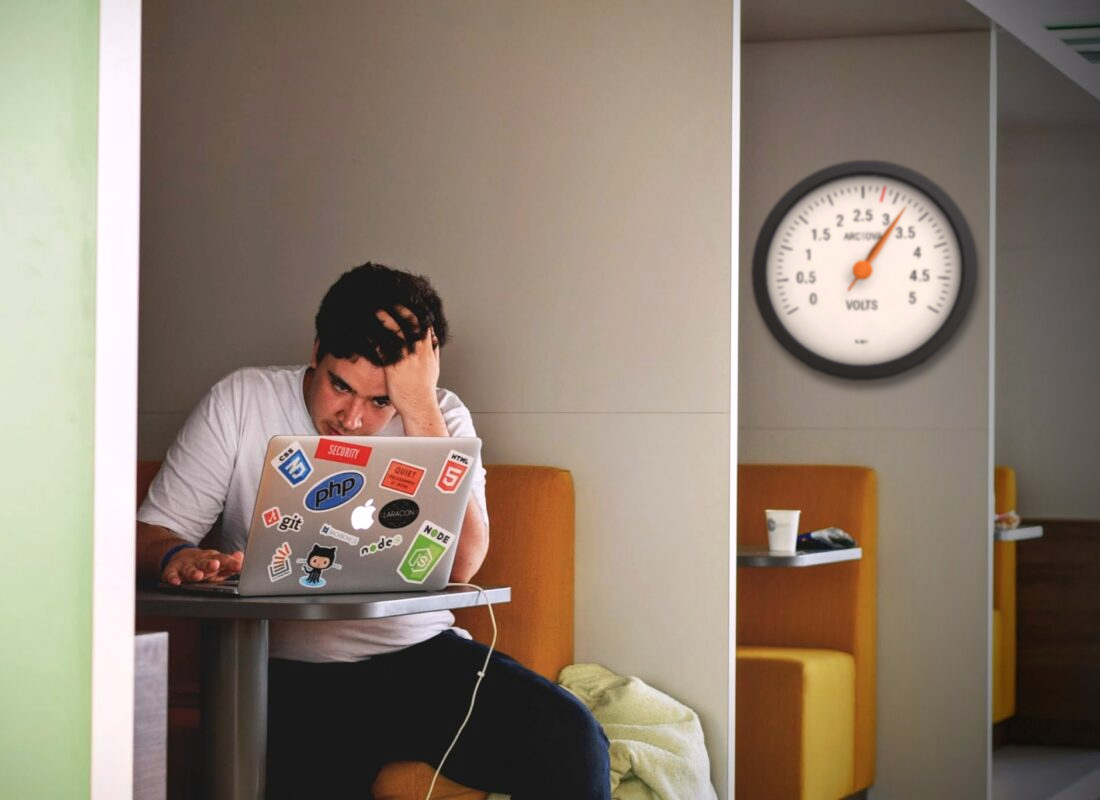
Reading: 3.2 V
